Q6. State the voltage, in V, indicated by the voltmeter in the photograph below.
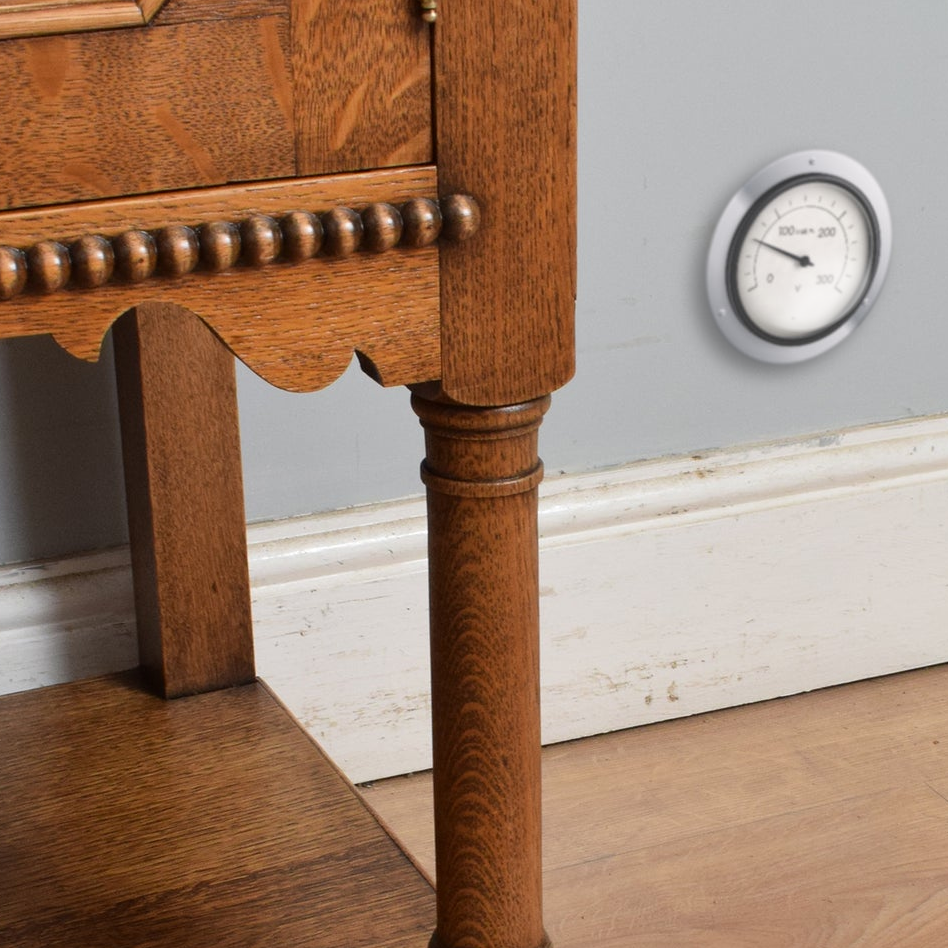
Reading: 60 V
